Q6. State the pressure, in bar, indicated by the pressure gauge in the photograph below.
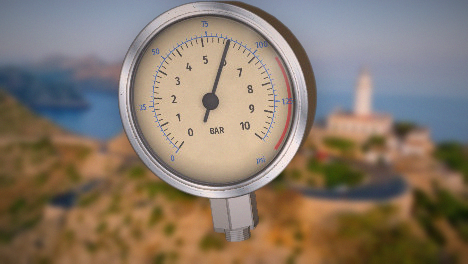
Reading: 6 bar
